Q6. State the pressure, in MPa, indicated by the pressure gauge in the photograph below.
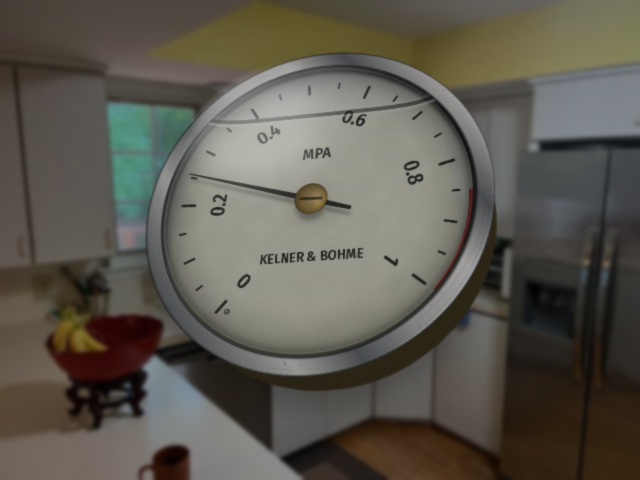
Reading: 0.25 MPa
